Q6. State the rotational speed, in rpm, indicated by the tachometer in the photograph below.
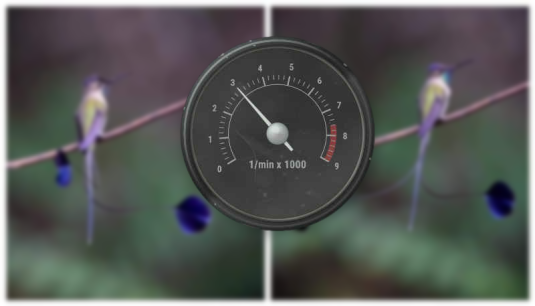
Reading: 3000 rpm
